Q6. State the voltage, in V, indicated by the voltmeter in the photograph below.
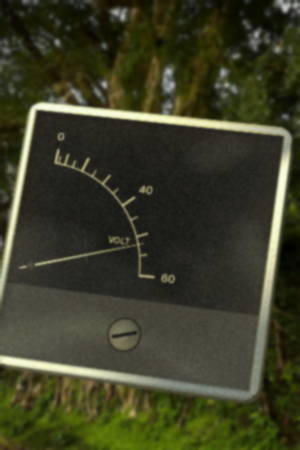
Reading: 52.5 V
